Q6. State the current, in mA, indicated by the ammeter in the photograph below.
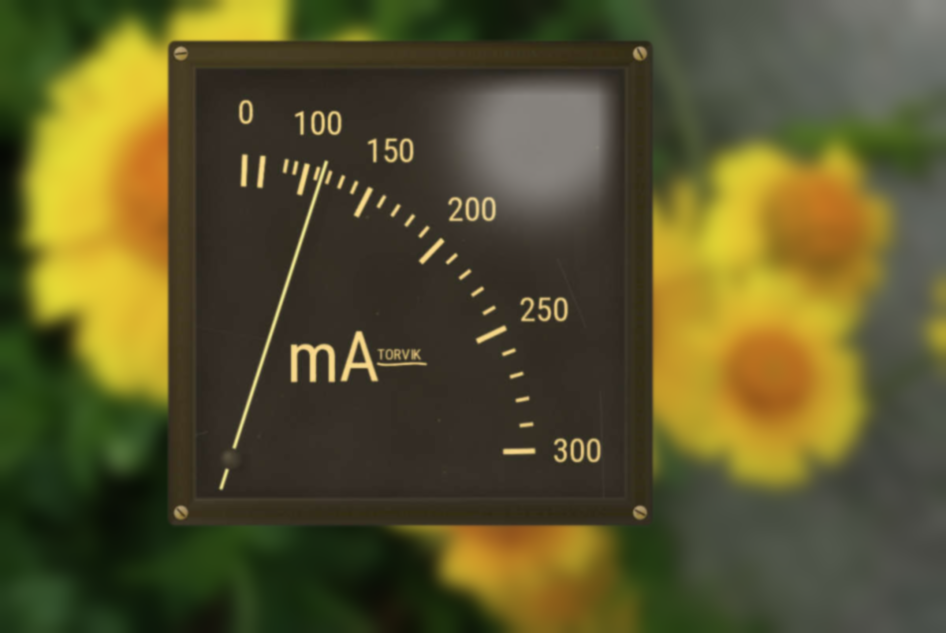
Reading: 115 mA
